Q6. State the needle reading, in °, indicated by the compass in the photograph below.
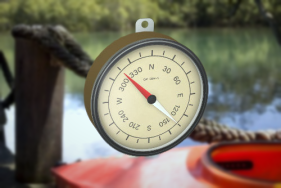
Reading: 315 °
